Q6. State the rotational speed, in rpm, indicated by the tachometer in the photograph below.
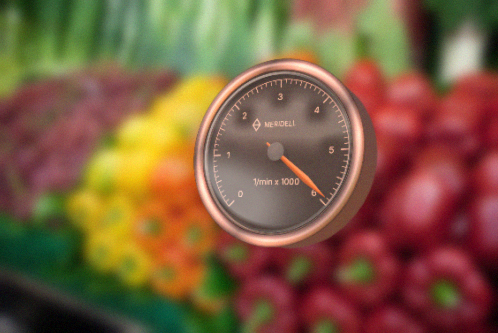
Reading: 5900 rpm
